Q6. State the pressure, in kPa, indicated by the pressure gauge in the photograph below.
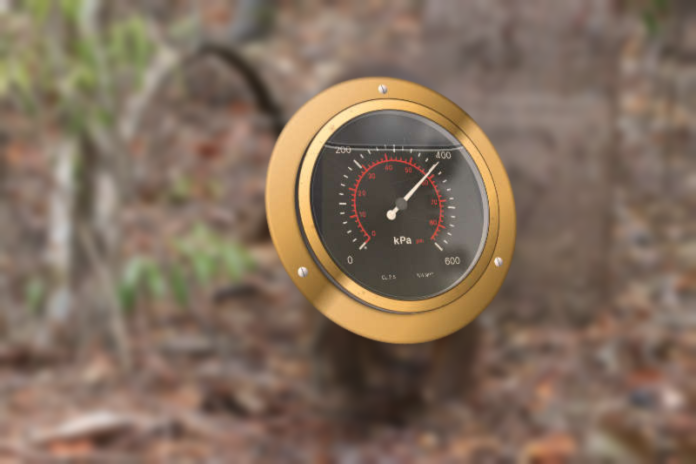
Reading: 400 kPa
